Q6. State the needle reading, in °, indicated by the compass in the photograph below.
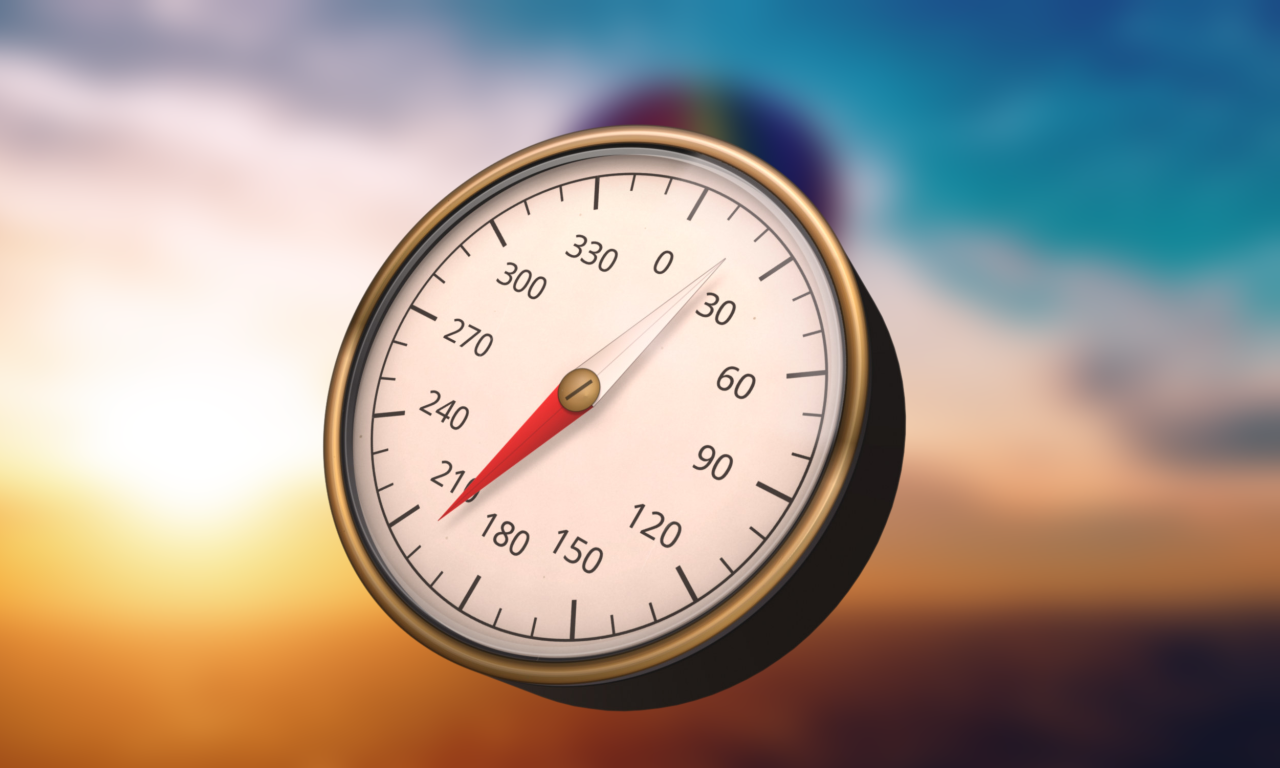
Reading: 200 °
